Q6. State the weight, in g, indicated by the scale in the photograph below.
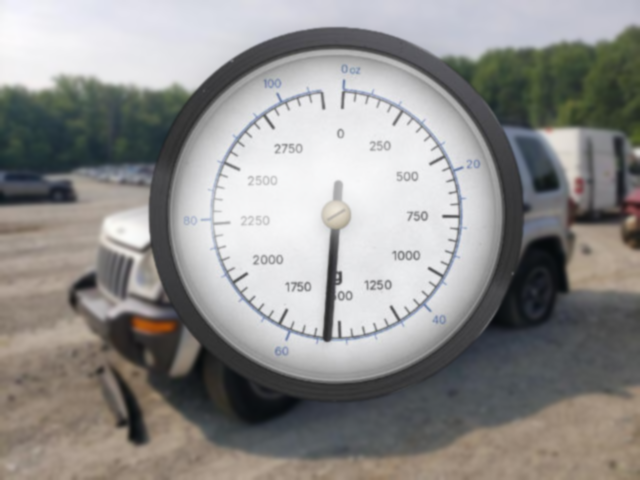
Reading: 1550 g
